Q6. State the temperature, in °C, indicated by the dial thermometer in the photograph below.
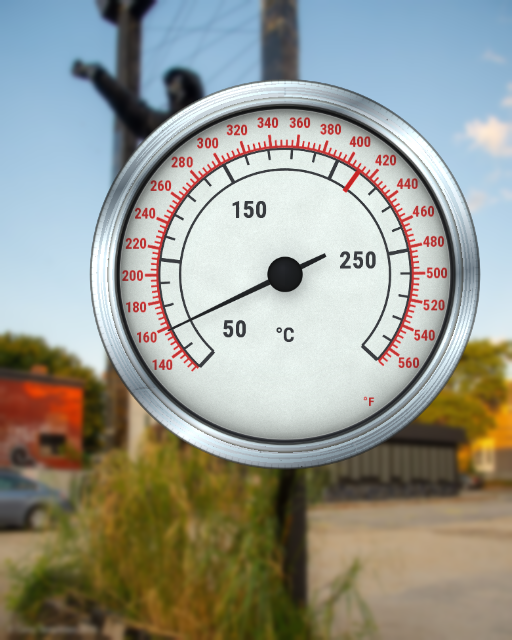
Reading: 70 °C
